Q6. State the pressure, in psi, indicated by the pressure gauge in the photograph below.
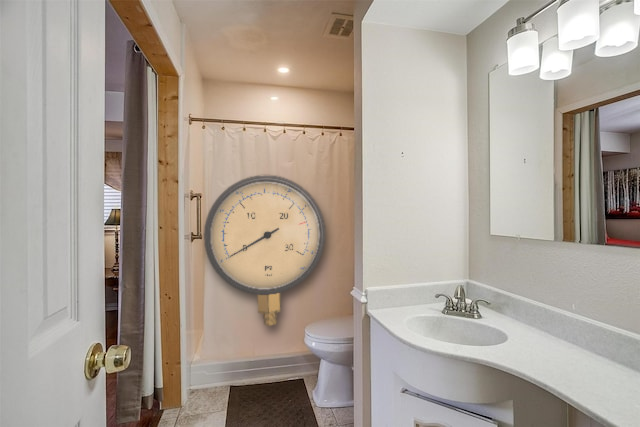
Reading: 0 psi
